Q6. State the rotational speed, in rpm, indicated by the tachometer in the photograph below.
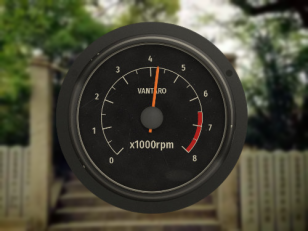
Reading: 4250 rpm
